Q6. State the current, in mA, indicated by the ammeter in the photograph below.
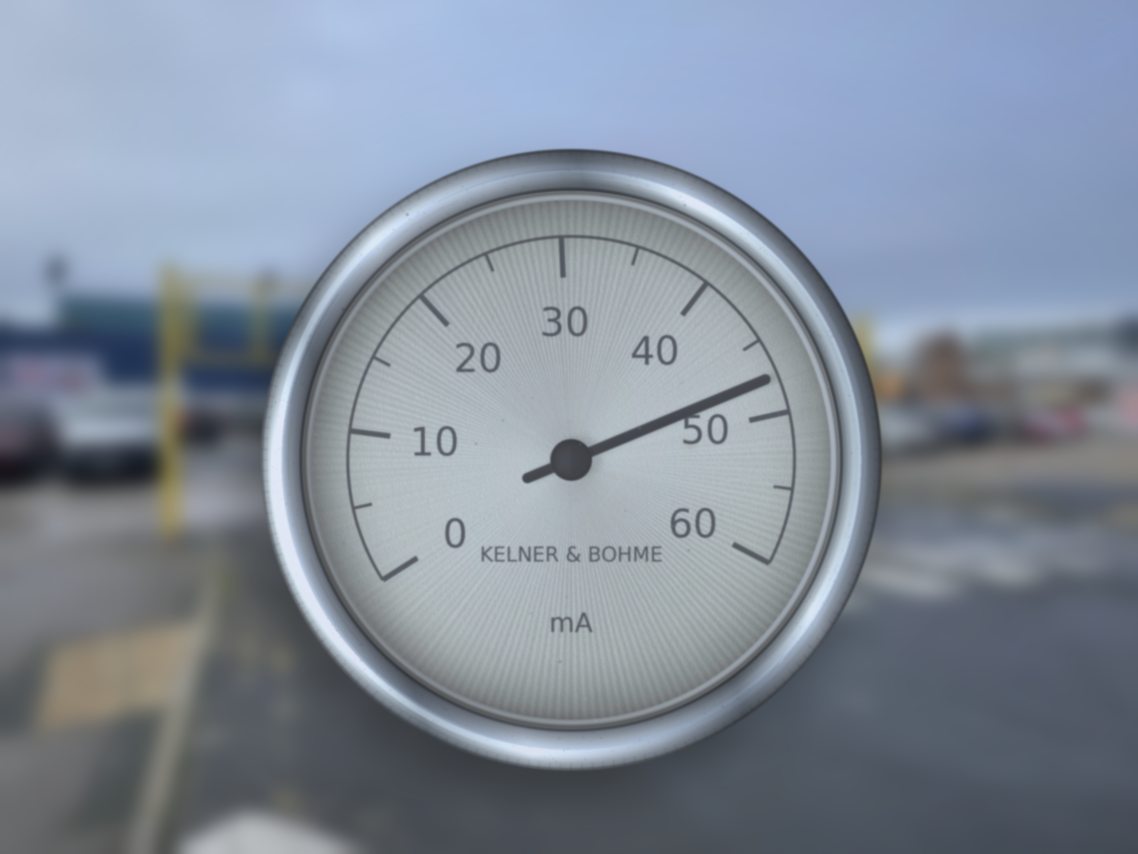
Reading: 47.5 mA
